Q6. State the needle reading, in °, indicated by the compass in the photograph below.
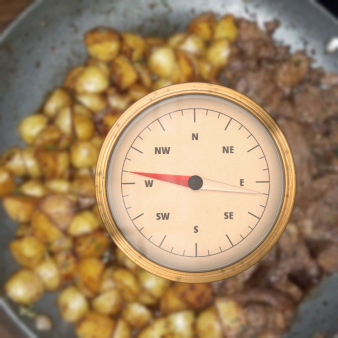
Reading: 280 °
